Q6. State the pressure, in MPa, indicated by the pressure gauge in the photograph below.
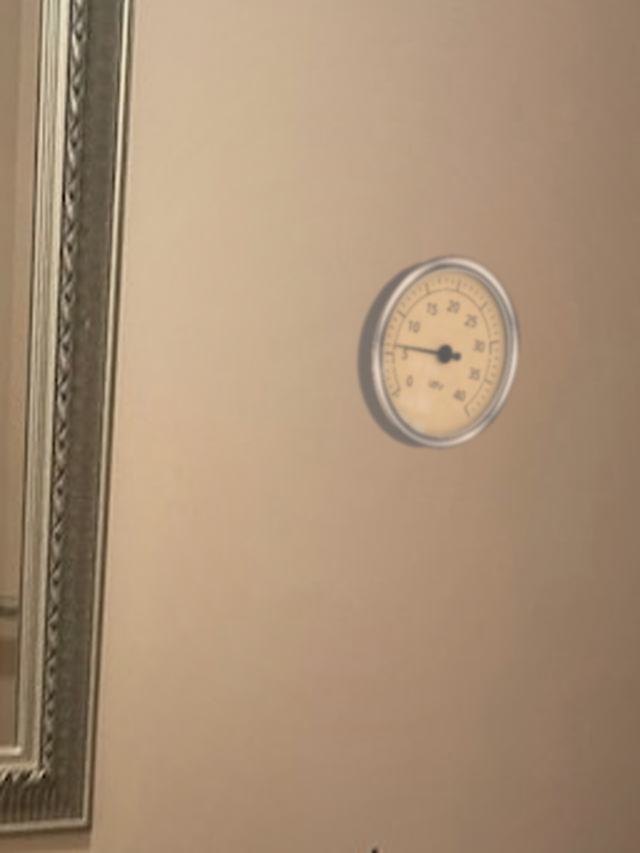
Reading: 6 MPa
